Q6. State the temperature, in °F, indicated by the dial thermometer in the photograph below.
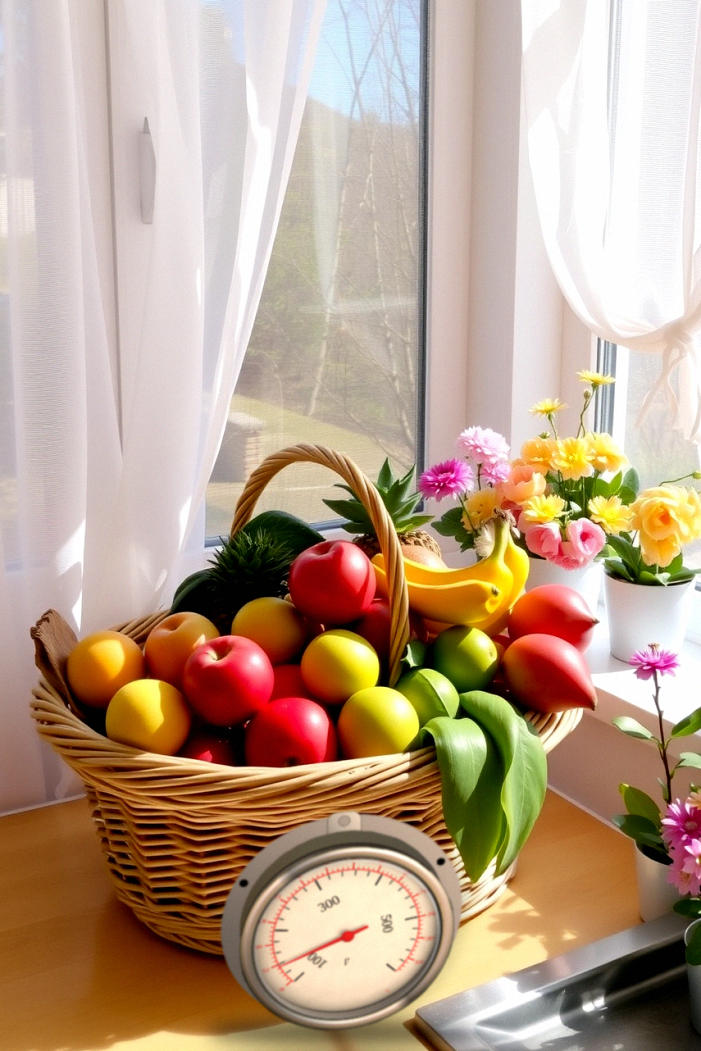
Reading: 140 °F
